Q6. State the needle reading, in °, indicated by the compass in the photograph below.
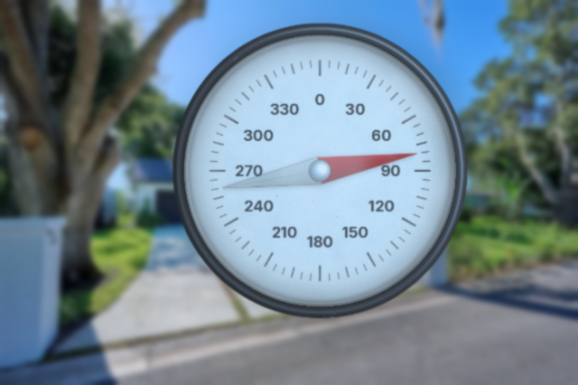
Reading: 80 °
